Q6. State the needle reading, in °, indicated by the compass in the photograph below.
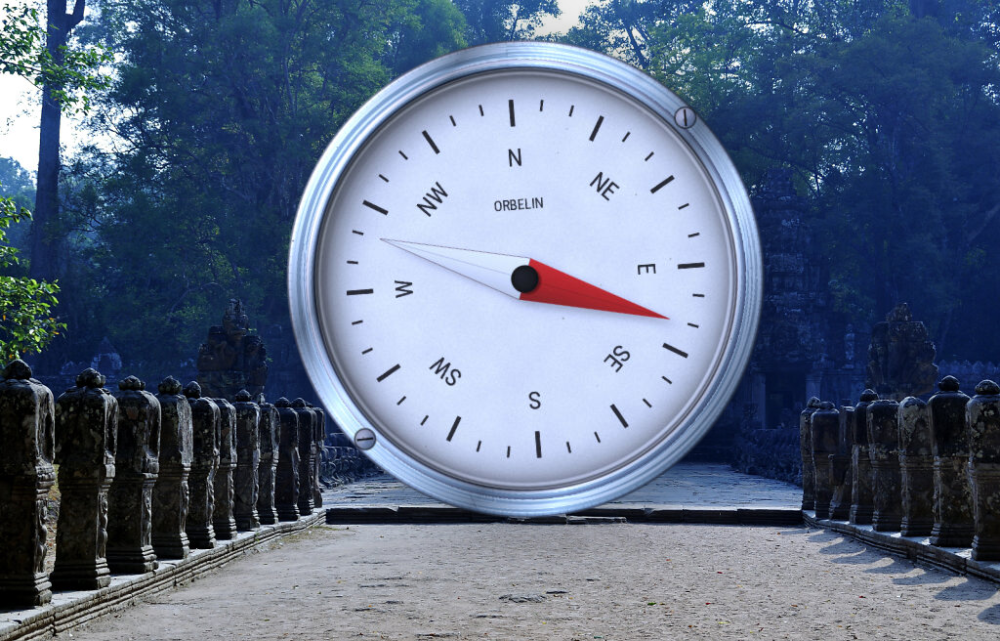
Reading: 110 °
